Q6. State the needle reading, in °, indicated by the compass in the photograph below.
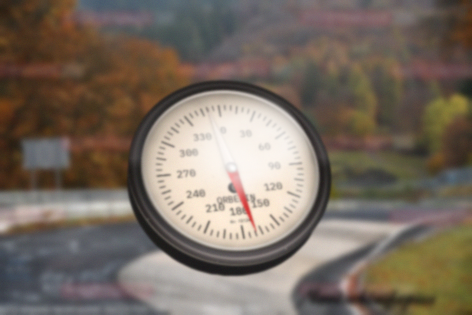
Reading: 170 °
